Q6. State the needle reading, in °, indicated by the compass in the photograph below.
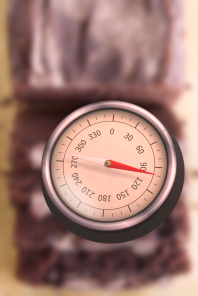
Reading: 100 °
